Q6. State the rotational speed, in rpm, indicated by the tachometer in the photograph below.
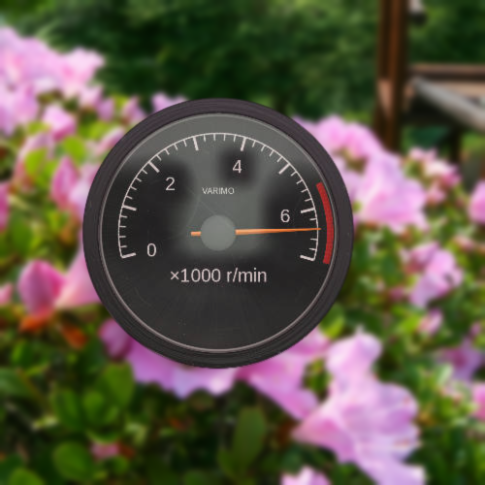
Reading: 6400 rpm
